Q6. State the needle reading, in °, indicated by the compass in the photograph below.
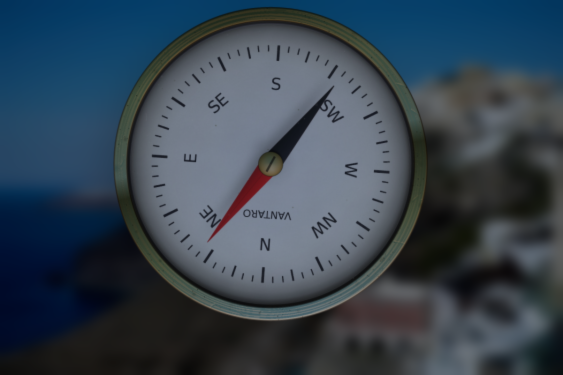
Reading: 35 °
